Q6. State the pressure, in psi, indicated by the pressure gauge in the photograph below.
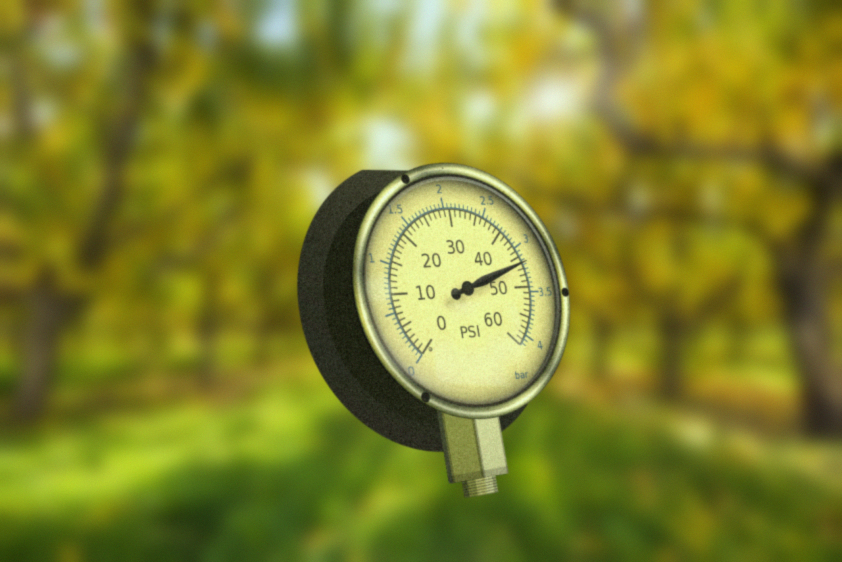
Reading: 46 psi
